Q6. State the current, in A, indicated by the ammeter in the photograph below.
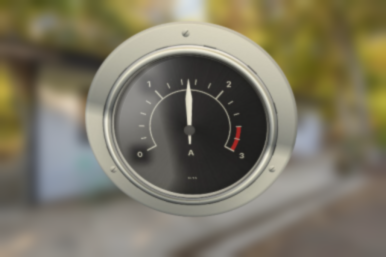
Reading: 1.5 A
